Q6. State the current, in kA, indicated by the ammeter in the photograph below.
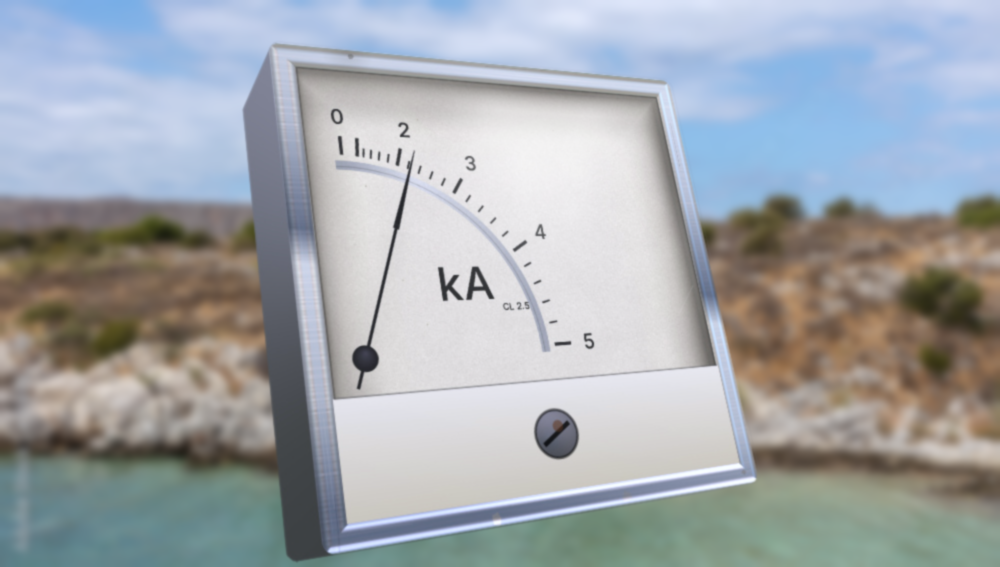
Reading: 2.2 kA
